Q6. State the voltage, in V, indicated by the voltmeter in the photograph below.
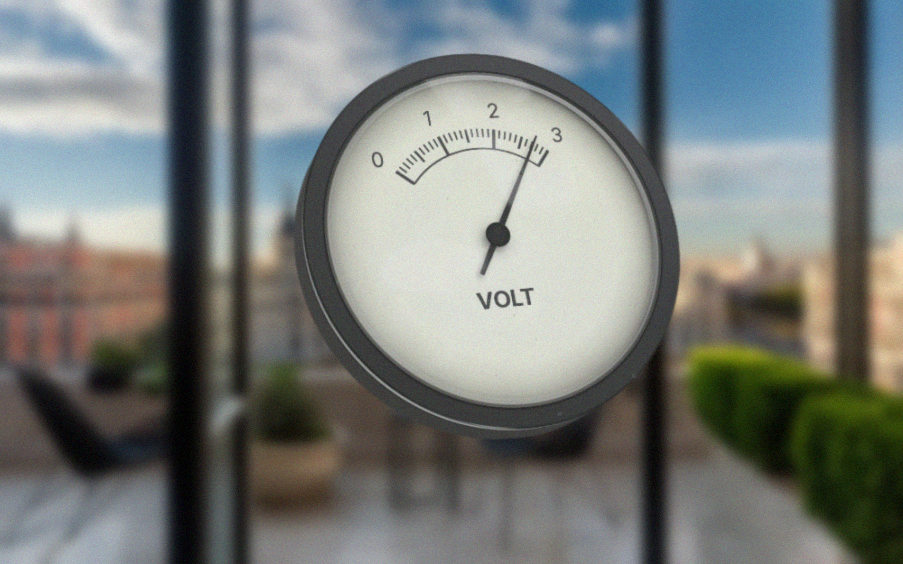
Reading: 2.7 V
